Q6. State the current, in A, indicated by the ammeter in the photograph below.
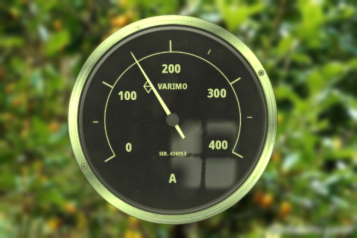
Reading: 150 A
